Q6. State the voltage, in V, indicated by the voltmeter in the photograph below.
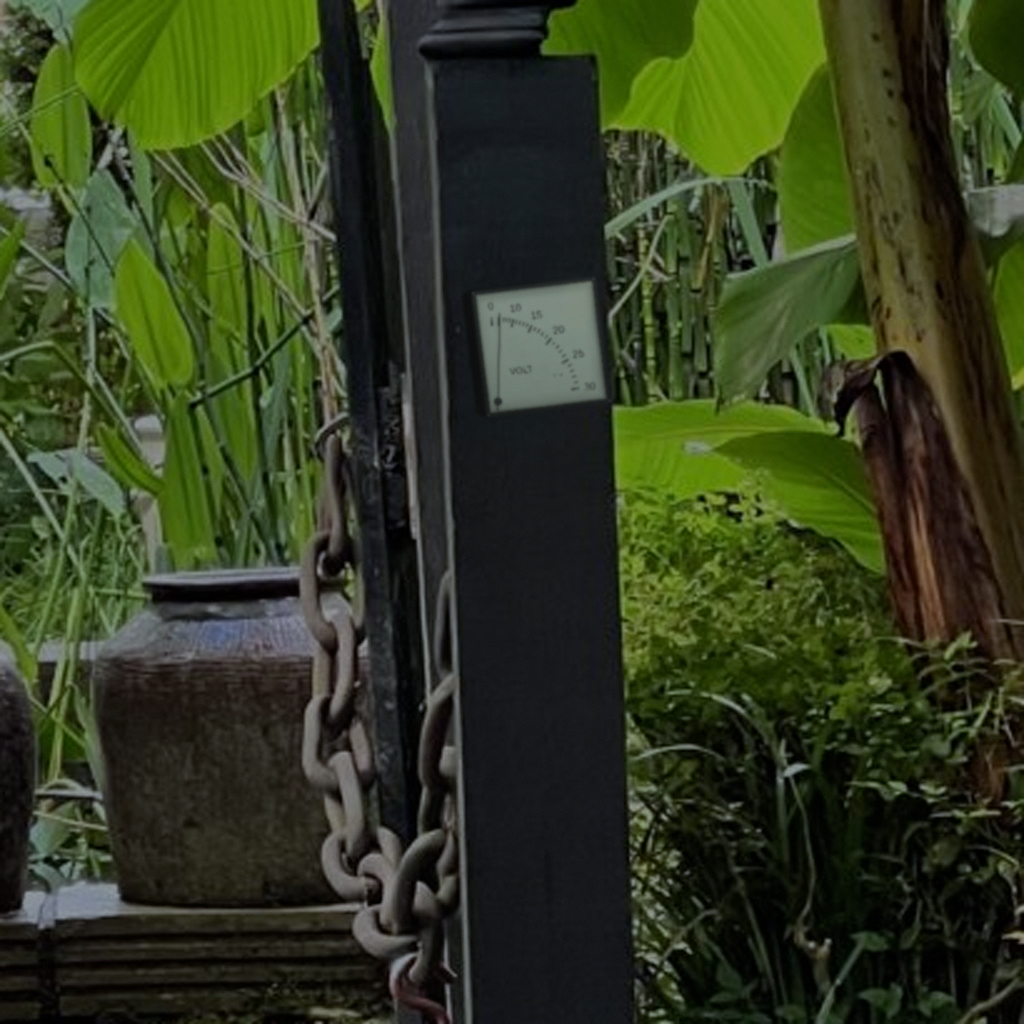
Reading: 5 V
